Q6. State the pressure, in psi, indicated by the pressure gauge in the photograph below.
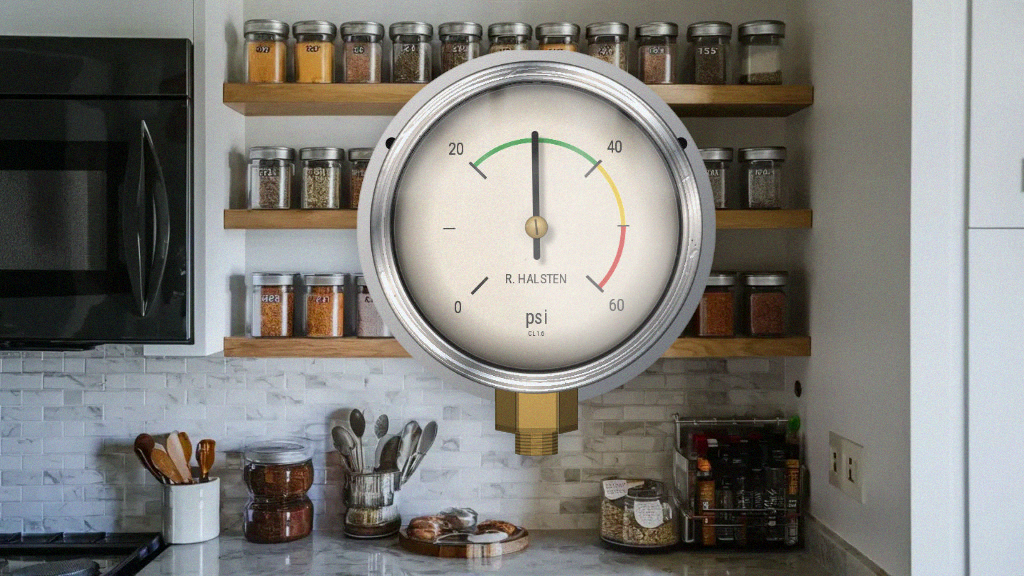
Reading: 30 psi
